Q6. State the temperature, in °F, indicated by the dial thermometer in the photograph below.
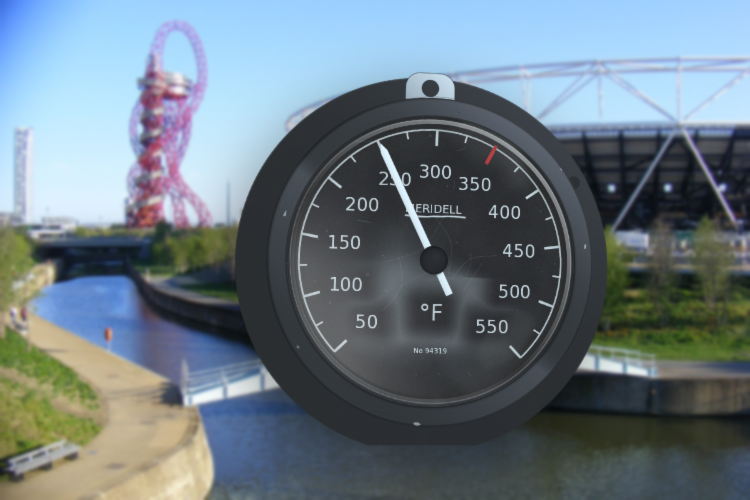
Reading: 250 °F
